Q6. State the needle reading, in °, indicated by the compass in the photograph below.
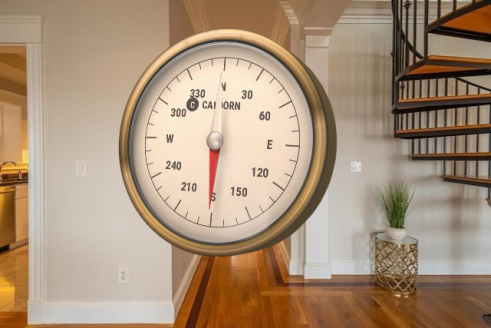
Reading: 180 °
